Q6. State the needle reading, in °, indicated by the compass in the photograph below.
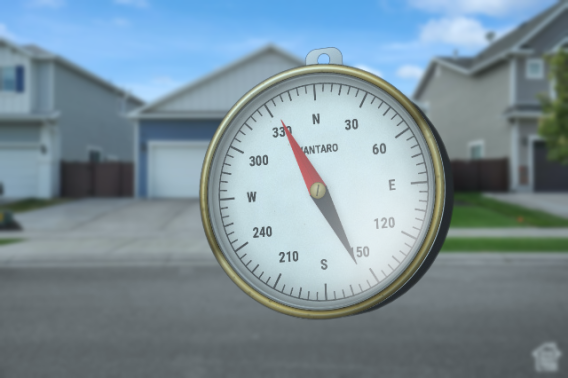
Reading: 335 °
